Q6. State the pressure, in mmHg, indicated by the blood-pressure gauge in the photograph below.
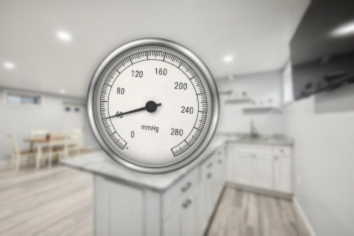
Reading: 40 mmHg
